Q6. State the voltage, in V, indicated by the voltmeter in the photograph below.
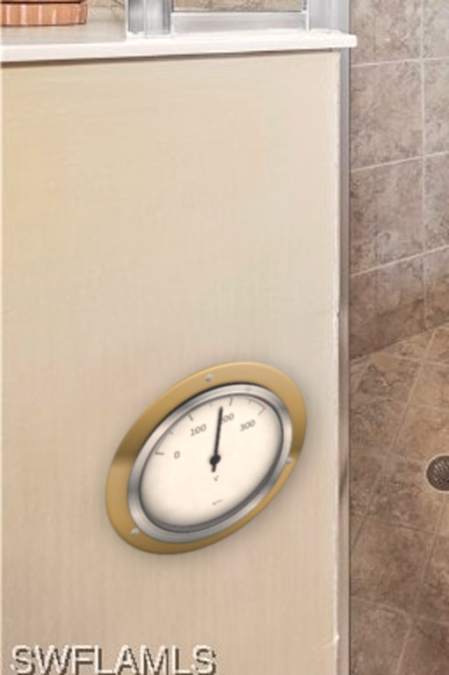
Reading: 175 V
